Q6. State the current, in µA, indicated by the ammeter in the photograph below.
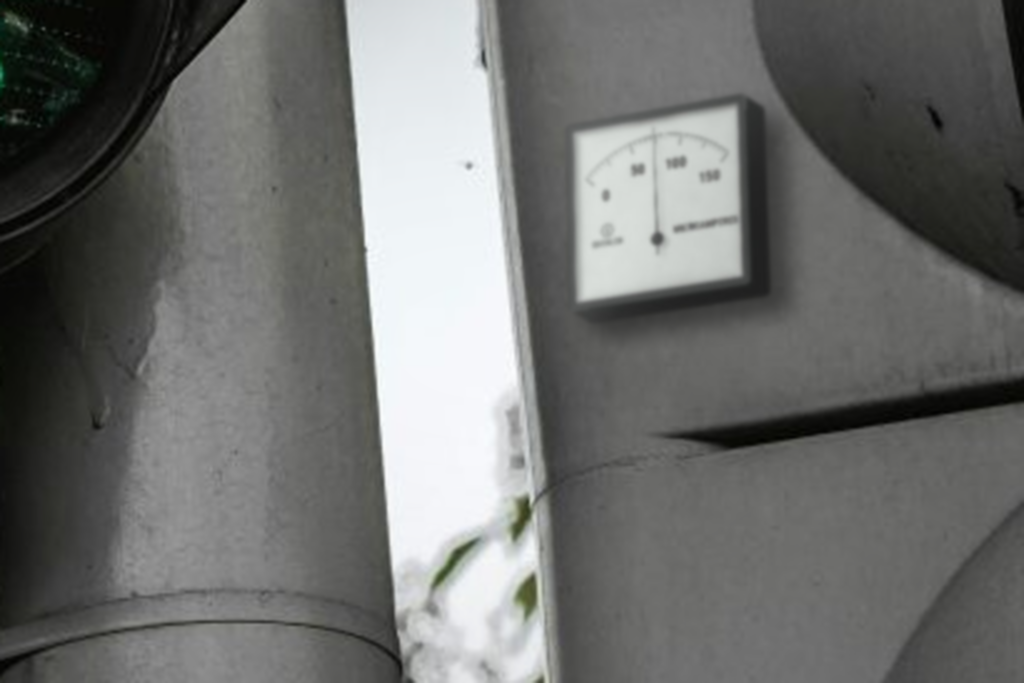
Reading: 75 µA
